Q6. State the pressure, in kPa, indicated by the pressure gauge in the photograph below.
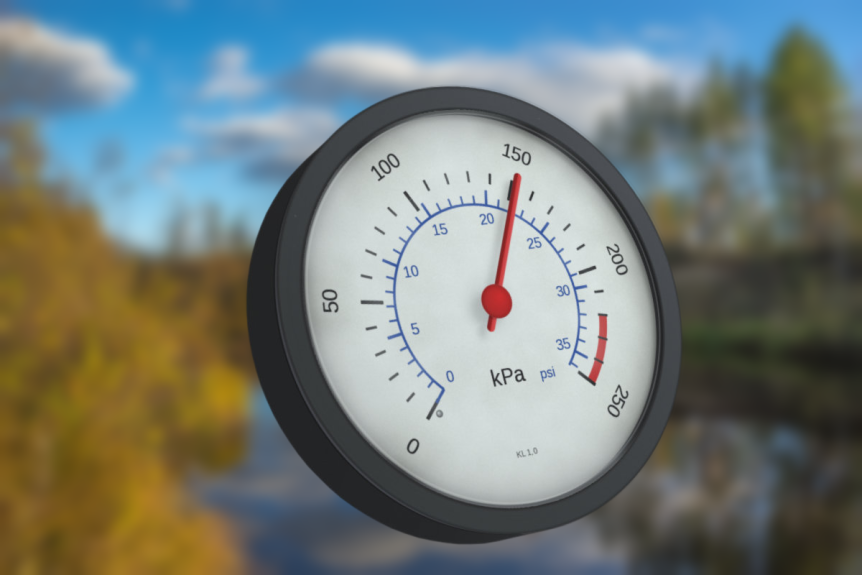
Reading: 150 kPa
